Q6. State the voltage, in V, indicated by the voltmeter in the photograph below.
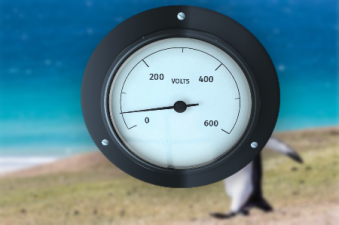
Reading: 50 V
